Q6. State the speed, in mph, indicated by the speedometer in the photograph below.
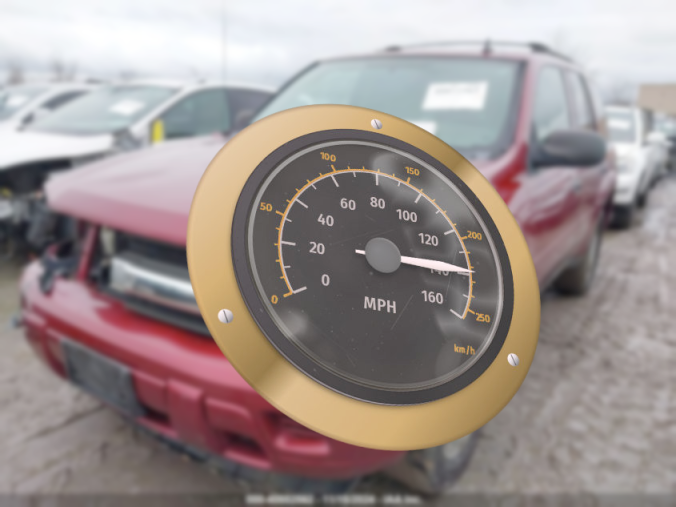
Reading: 140 mph
